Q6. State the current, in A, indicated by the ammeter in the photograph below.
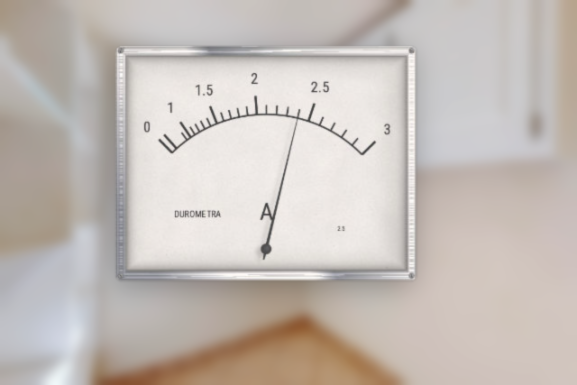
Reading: 2.4 A
